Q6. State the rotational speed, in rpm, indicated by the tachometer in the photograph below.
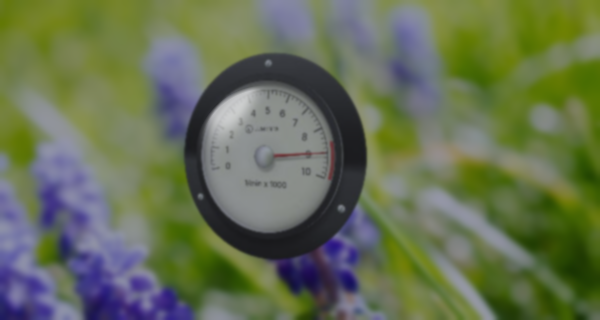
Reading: 9000 rpm
